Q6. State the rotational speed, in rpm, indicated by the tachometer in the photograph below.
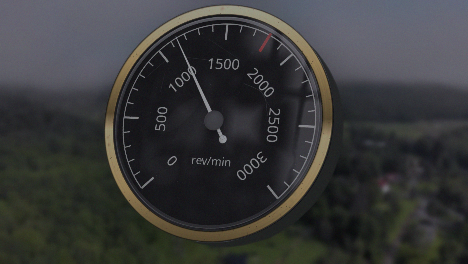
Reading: 1150 rpm
